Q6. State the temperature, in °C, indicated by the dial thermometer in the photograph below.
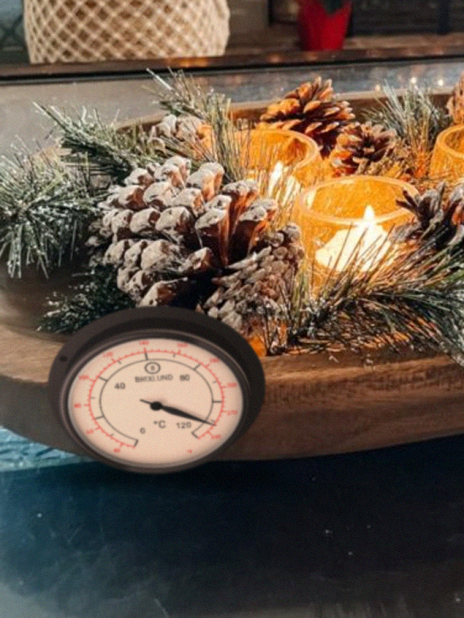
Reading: 110 °C
